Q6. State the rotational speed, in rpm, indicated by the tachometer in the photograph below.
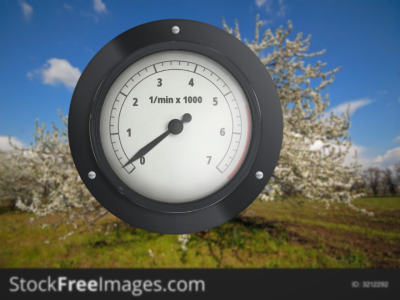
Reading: 200 rpm
